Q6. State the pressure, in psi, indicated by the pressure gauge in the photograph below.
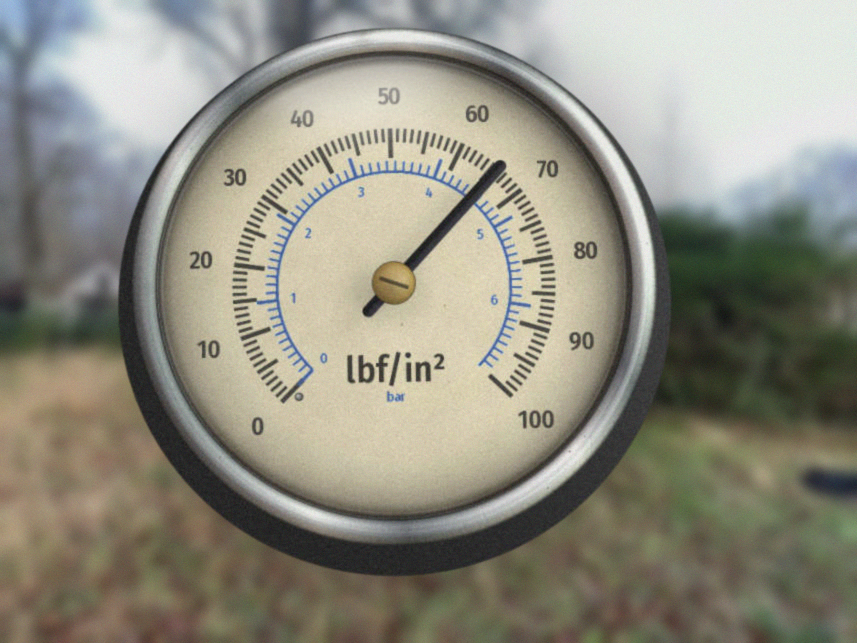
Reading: 66 psi
